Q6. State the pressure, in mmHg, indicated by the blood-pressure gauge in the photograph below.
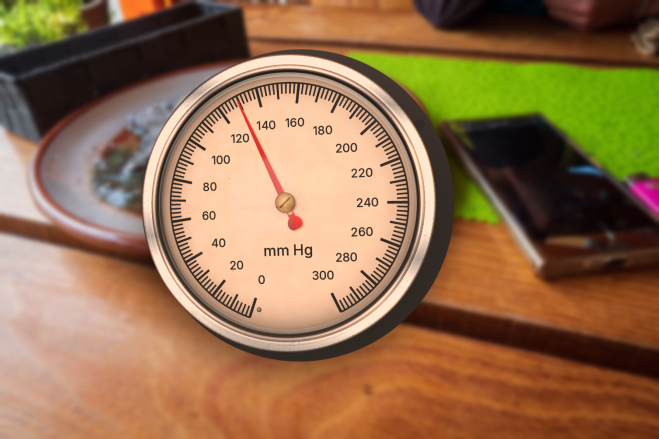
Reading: 130 mmHg
